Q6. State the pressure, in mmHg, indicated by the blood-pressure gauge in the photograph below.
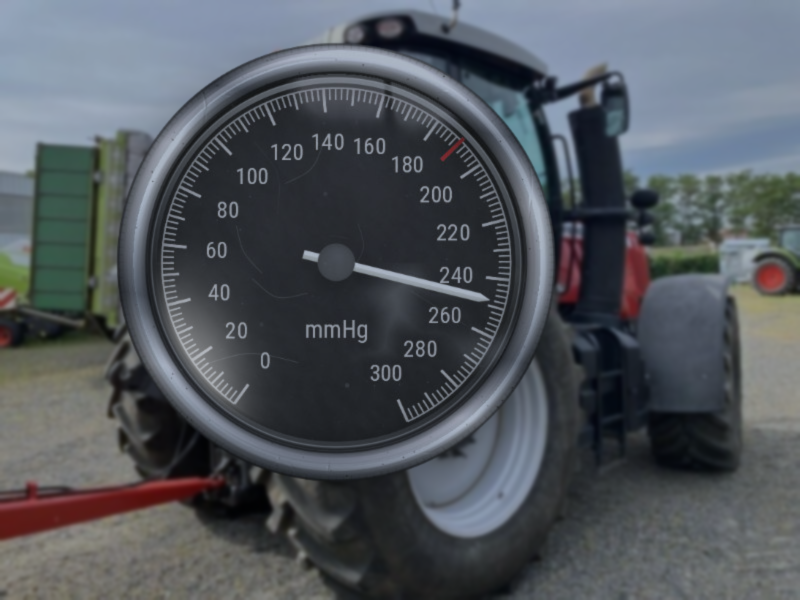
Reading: 248 mmHg
